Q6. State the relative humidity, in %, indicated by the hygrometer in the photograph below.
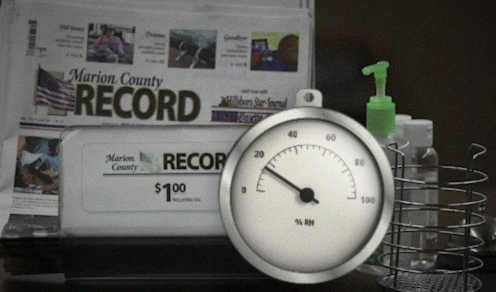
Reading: 16 %
